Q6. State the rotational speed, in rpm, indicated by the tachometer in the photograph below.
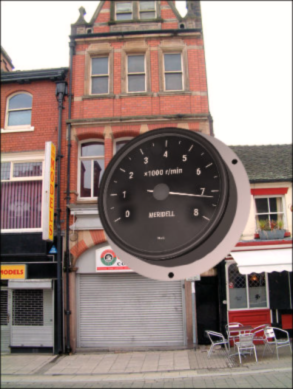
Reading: 7250 rpm
